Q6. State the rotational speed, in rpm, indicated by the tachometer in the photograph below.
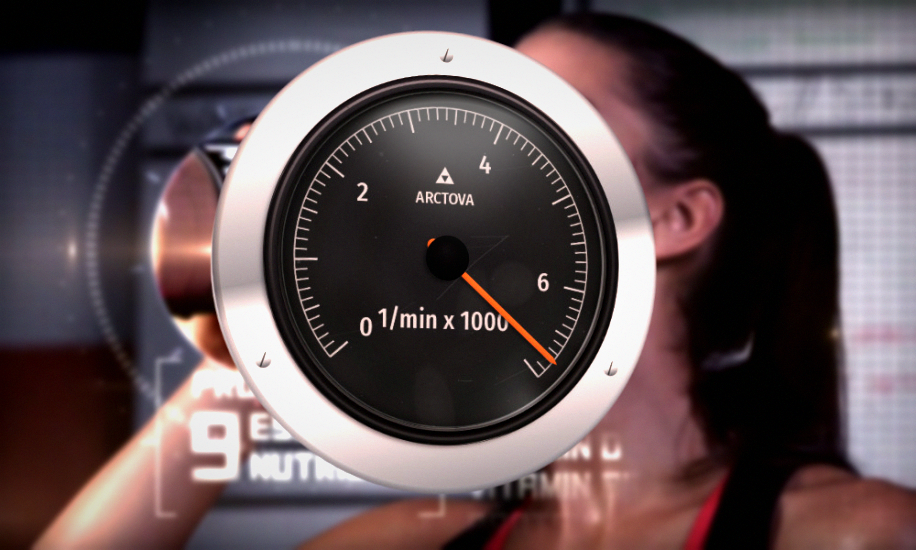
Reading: 6800 rpm
